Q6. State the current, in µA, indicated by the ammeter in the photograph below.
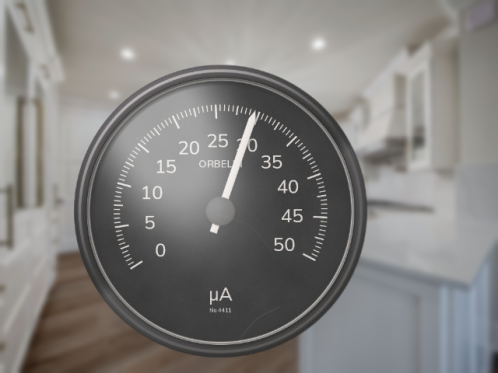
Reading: 29.5 µA
